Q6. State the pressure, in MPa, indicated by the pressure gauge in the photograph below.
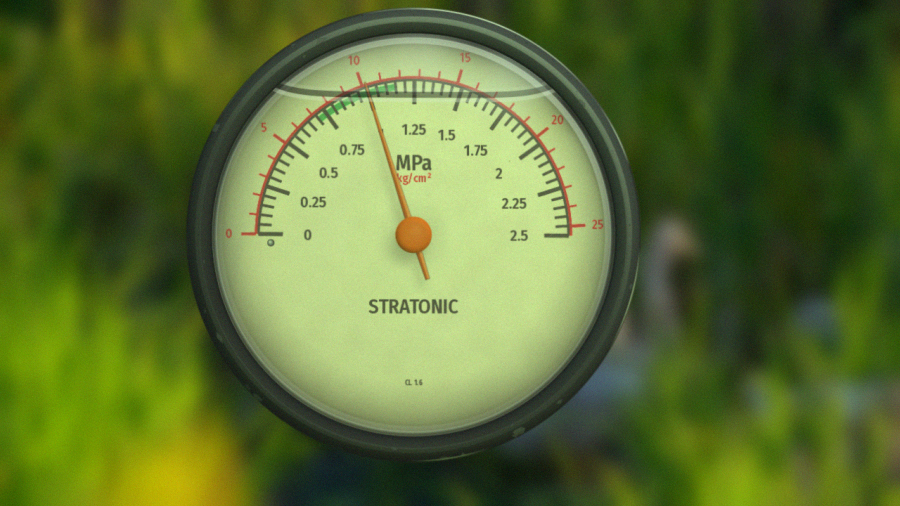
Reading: 1 MPa
